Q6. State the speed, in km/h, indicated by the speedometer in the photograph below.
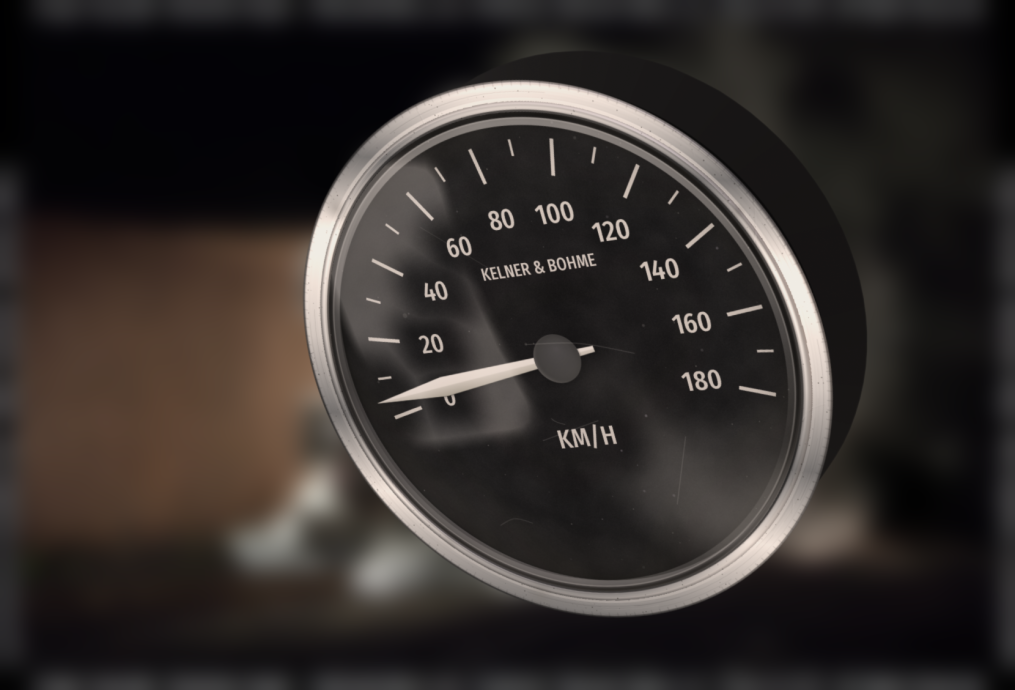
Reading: 5 km/h
